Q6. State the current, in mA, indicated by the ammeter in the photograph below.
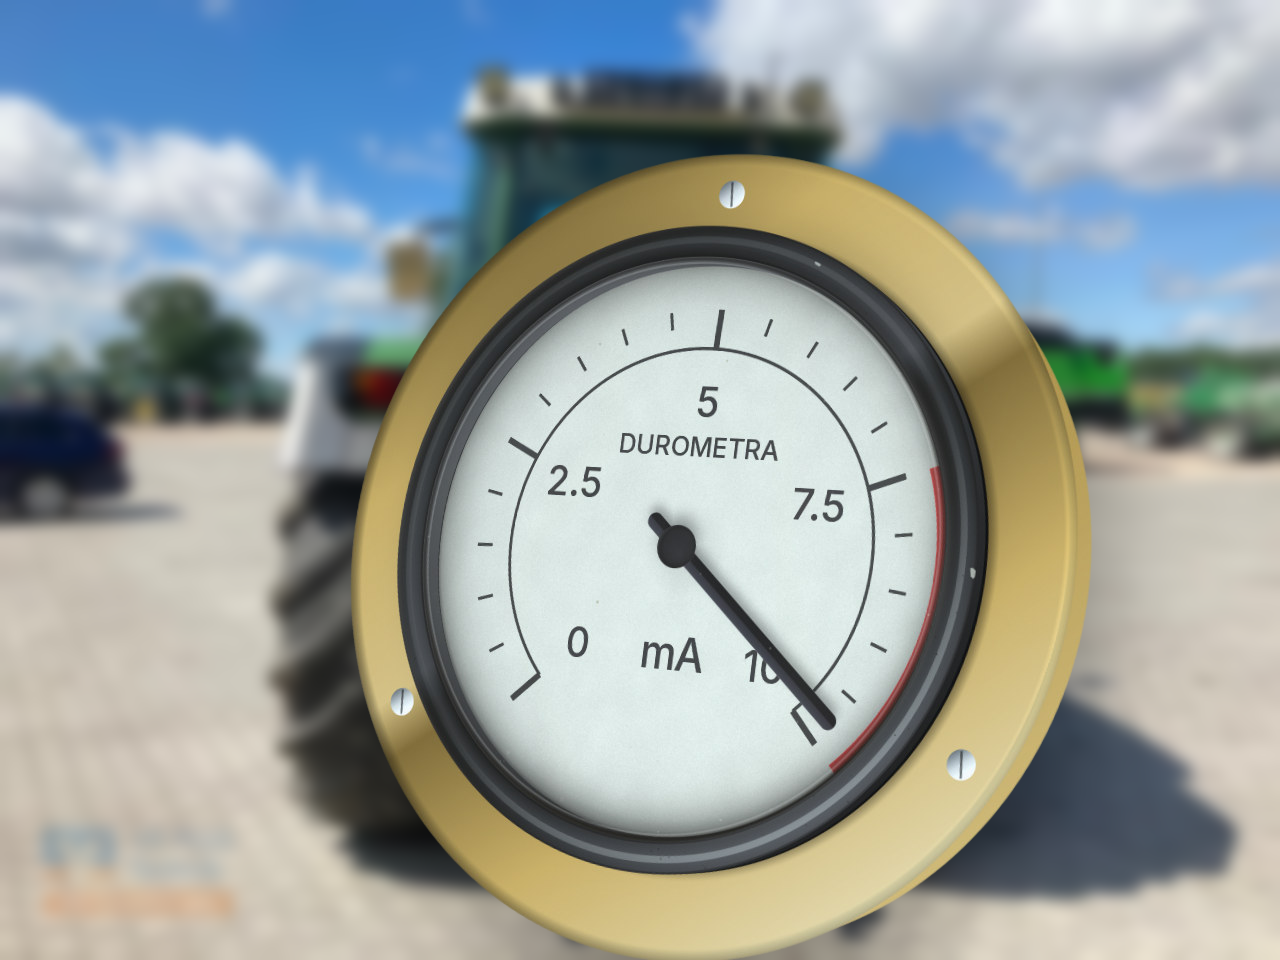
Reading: 9.75 mA
